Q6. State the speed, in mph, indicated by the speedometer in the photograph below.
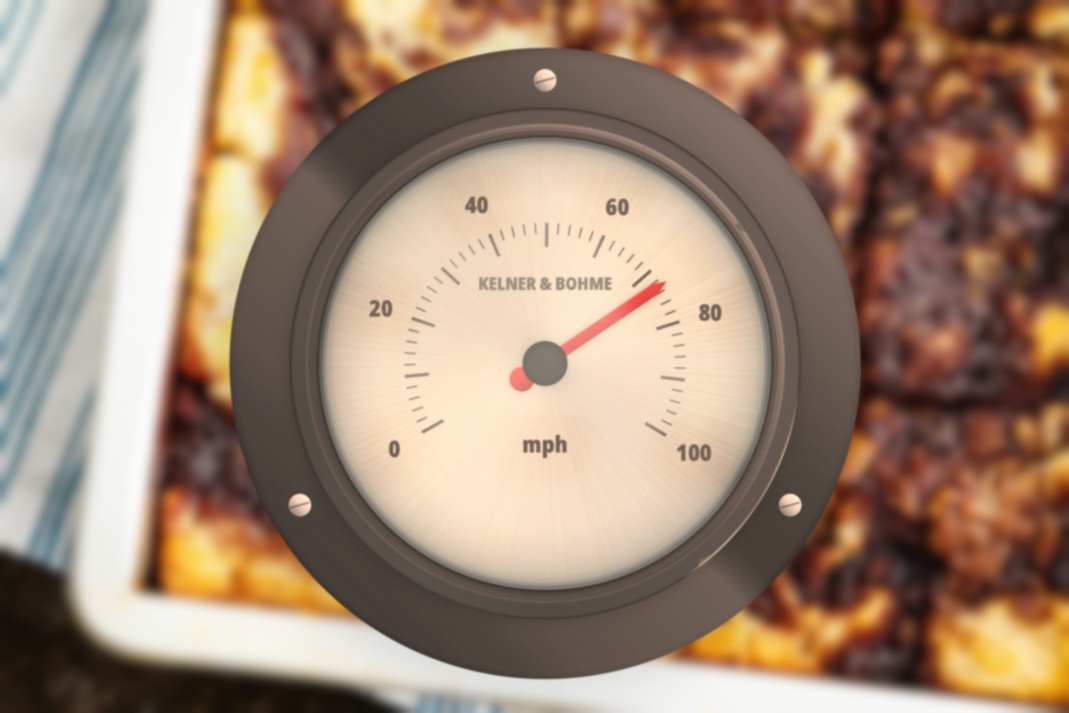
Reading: 73 mph
